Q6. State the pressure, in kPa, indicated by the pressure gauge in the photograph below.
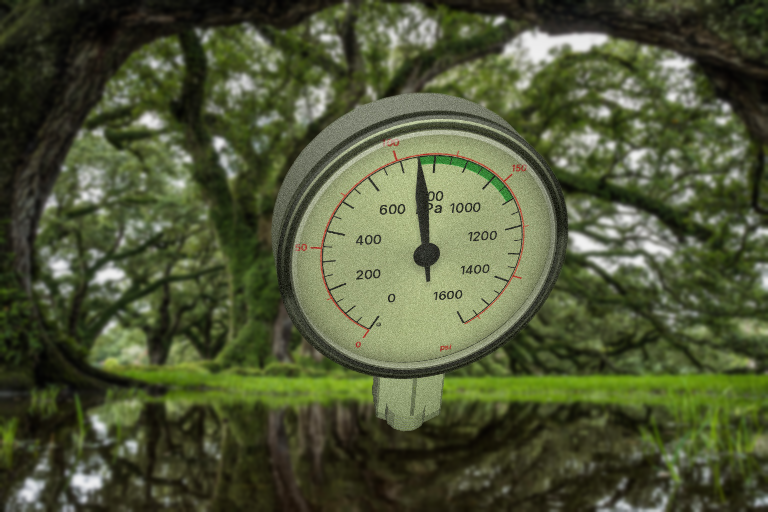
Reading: 750 kPa
